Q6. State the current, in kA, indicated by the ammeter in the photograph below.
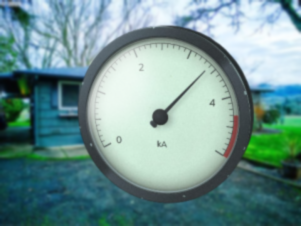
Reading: 3.4 kA
